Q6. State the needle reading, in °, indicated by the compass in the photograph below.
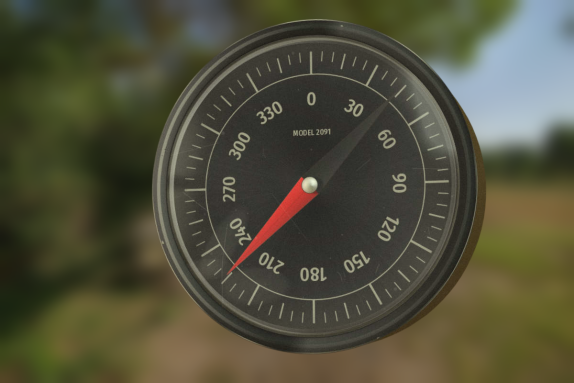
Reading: 225 °
